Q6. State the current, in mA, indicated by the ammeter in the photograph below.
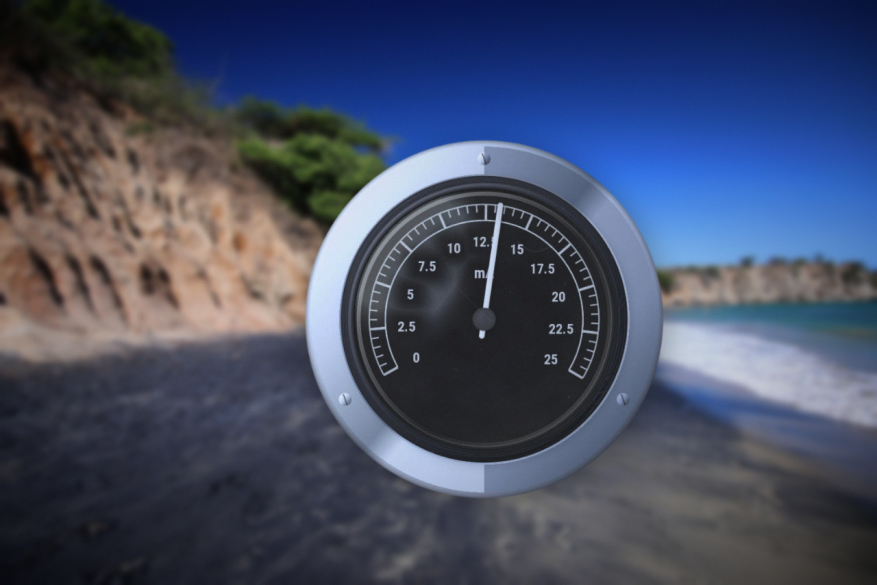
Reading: 13.25 mA
